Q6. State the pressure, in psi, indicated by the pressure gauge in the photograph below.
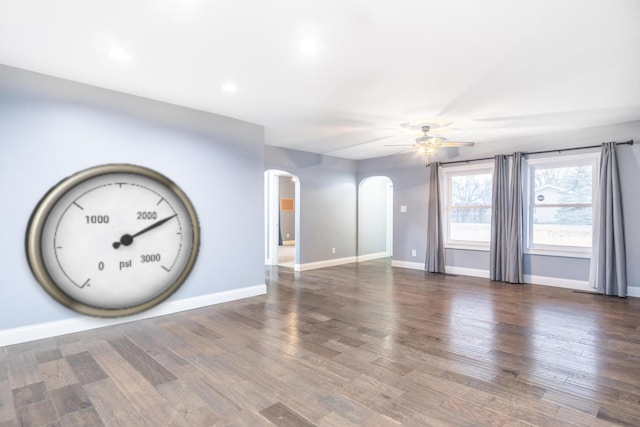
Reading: 2250 psi
